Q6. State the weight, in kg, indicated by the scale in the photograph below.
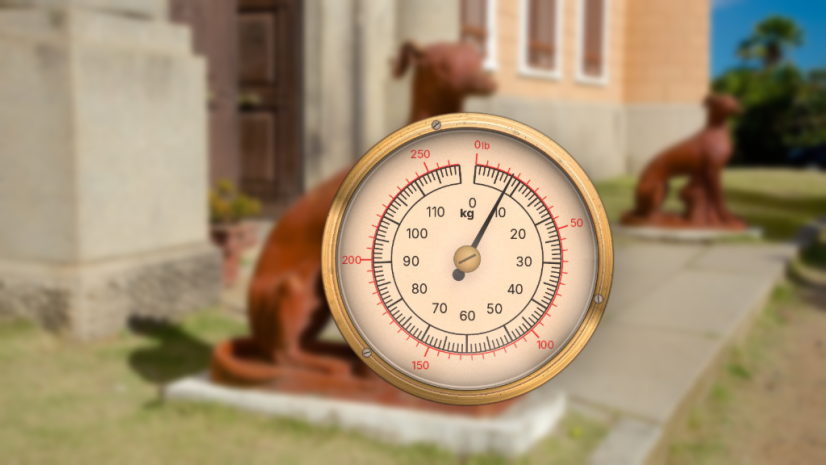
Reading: 8 kg
